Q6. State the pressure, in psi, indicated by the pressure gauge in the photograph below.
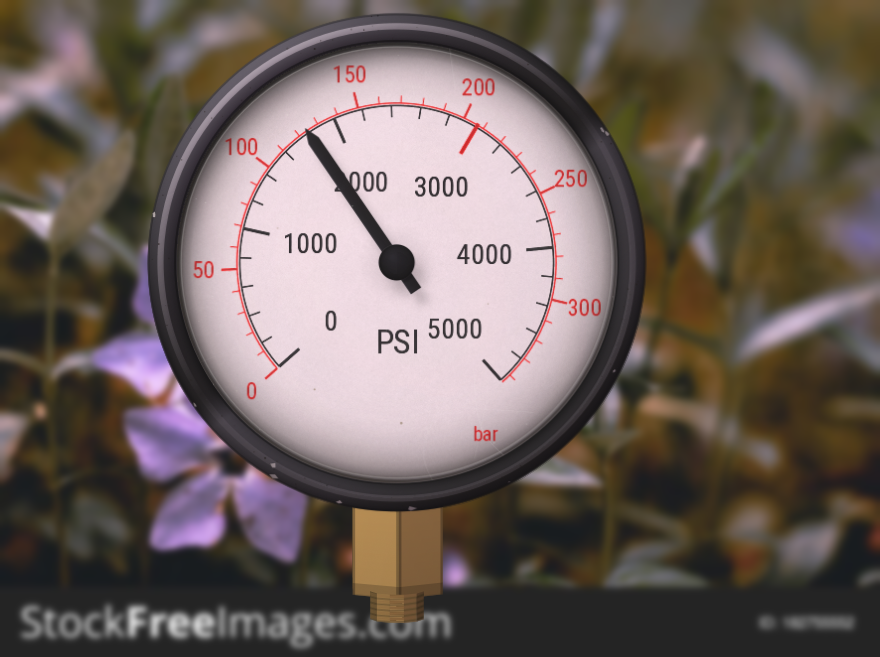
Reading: 1800 psi
